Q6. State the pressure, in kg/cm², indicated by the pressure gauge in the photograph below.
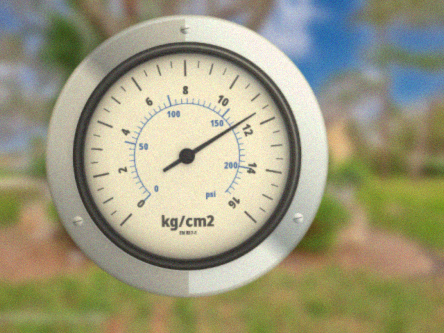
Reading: 11.5 kg/cm²
